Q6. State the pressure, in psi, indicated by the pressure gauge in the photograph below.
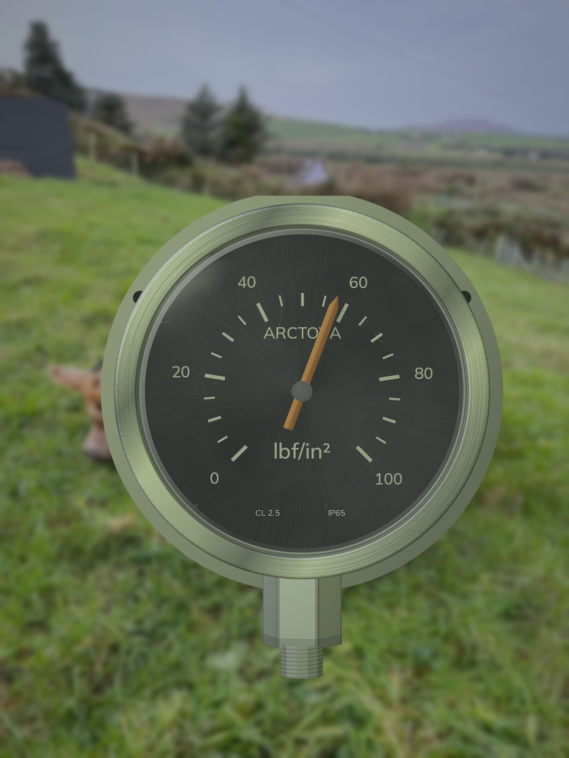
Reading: 57.5 psi
